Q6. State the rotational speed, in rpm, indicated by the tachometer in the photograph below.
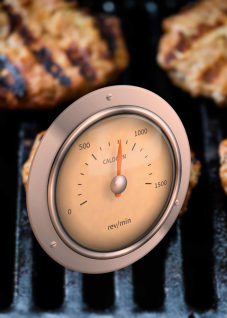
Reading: 800 rpm
